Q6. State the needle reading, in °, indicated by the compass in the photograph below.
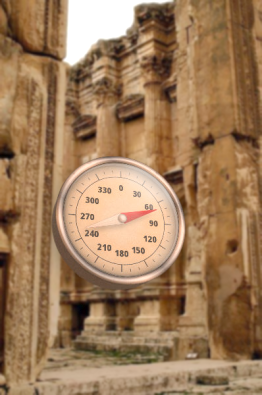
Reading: 70 °
